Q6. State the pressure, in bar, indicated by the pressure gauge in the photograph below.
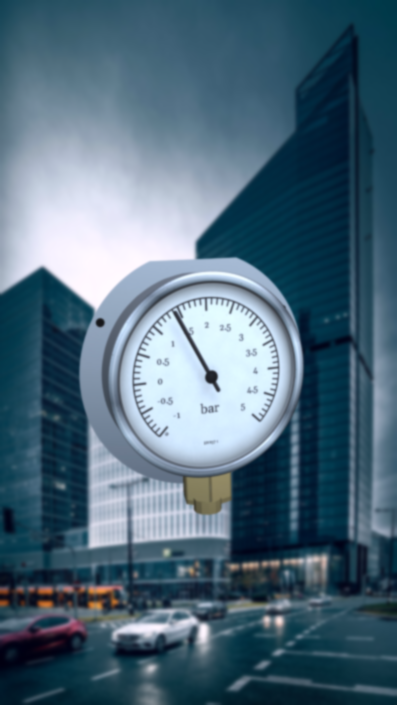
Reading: 1.4 bar
